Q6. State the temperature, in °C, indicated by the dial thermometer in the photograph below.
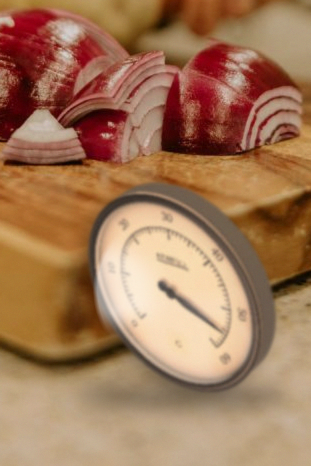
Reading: 55 °C
